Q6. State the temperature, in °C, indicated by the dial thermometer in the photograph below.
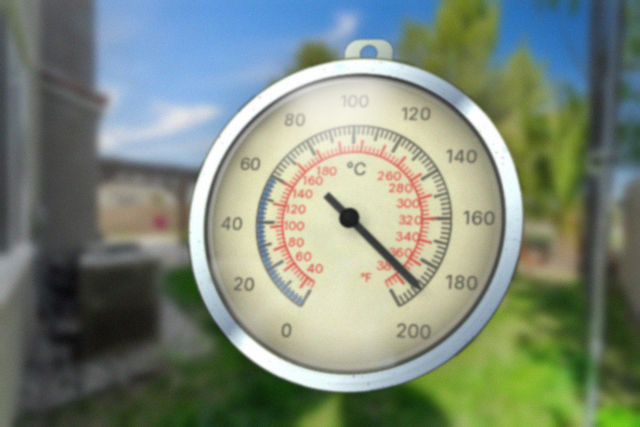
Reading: 190 °C
